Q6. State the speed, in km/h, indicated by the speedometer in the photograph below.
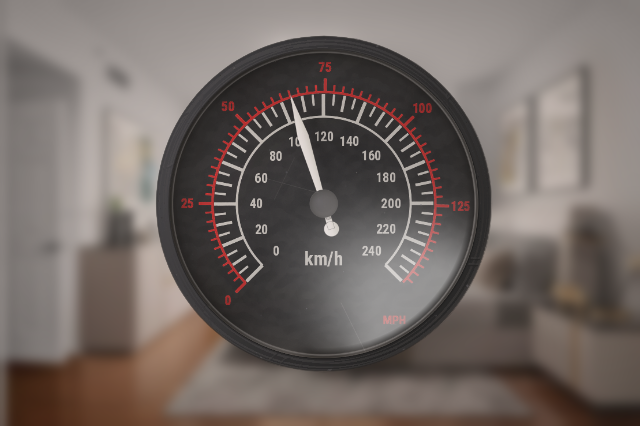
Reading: 105 km/h
